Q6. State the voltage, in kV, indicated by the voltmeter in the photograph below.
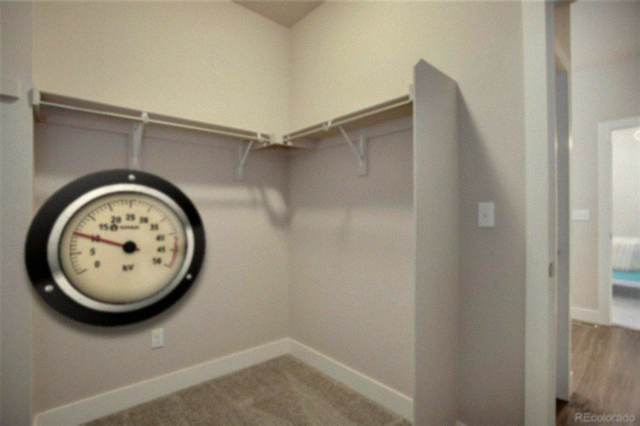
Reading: 10 kV
